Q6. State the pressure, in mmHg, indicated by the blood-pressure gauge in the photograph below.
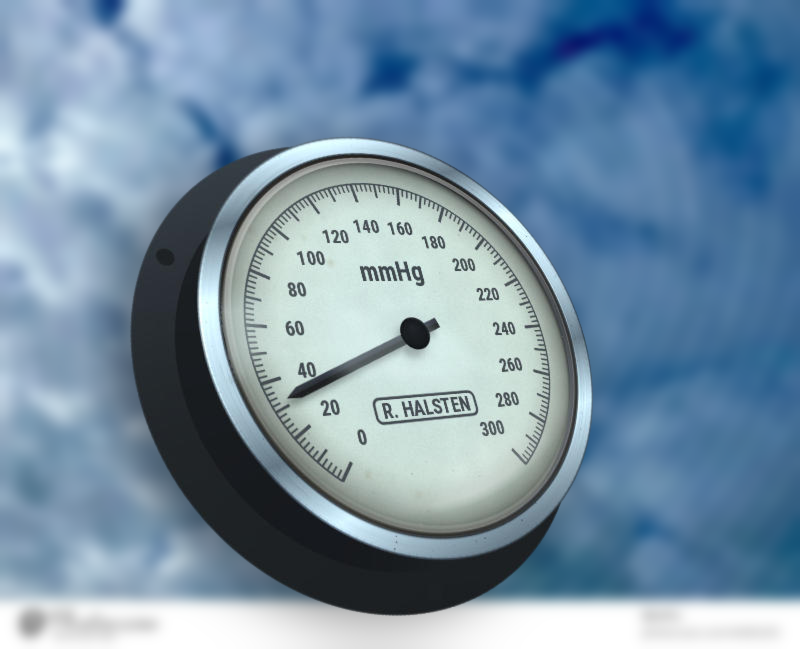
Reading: 32 mmHg
